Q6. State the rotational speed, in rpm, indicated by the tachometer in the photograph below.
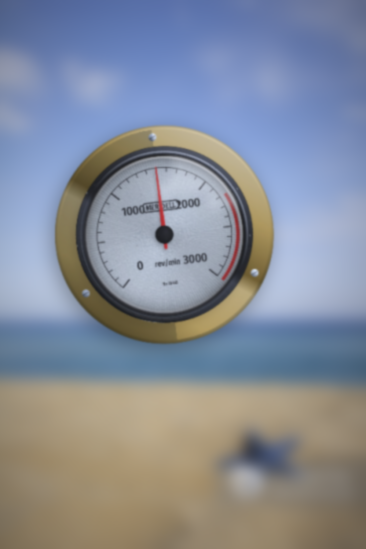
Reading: 1500 rpm
